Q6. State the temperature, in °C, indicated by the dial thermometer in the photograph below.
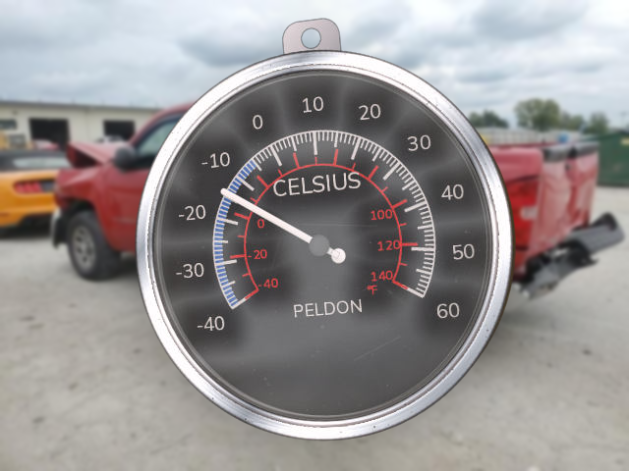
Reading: -14 °C
